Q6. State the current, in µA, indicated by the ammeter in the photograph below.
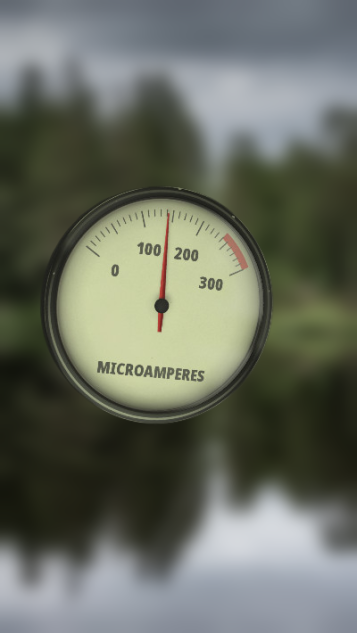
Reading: 140 µA
